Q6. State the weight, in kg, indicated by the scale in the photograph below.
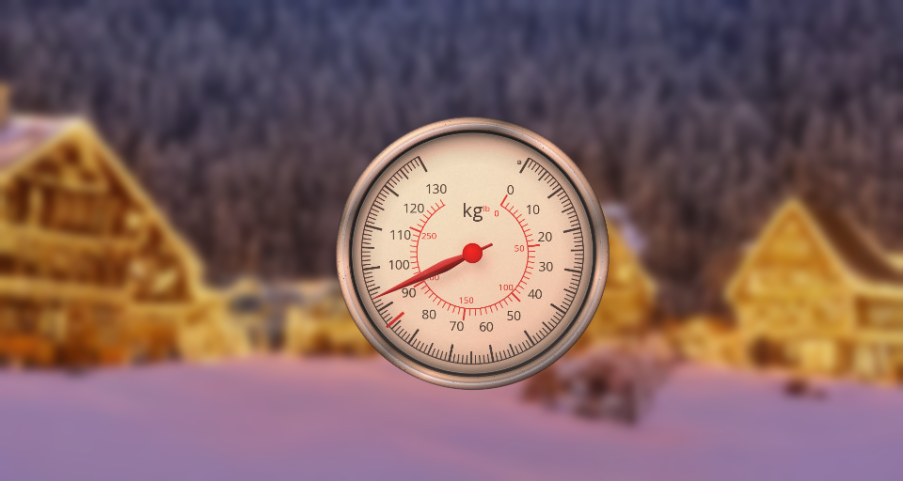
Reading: 93 kg
